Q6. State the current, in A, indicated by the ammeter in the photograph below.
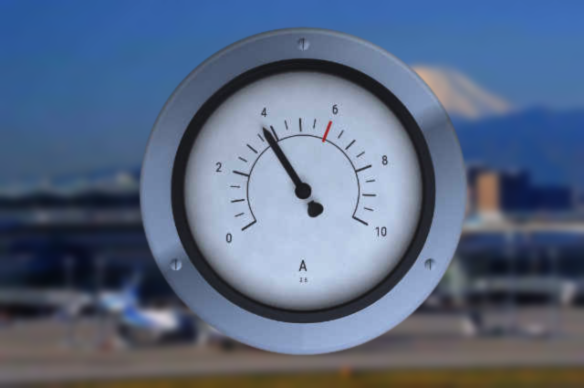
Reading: 3.75 A
